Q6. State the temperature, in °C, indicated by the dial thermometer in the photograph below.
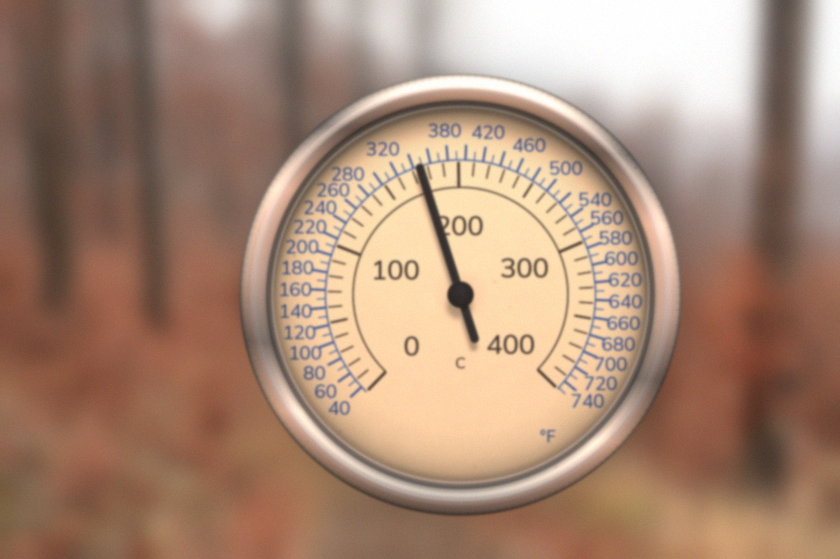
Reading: 175 °C
